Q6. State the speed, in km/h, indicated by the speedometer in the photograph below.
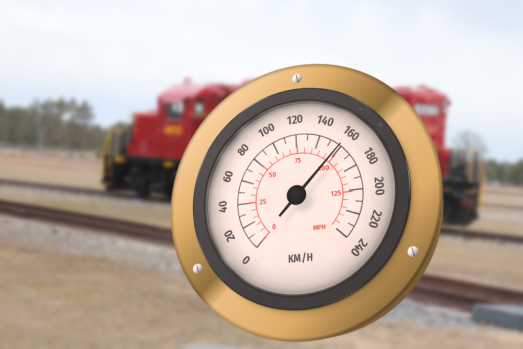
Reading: 160 km/h
